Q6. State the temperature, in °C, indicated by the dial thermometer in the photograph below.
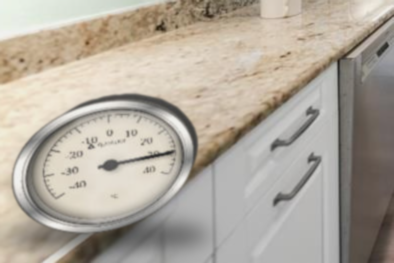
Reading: 30 °C
